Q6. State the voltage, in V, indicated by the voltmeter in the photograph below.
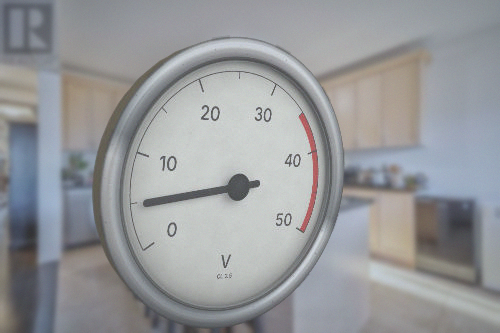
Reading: 5 V
